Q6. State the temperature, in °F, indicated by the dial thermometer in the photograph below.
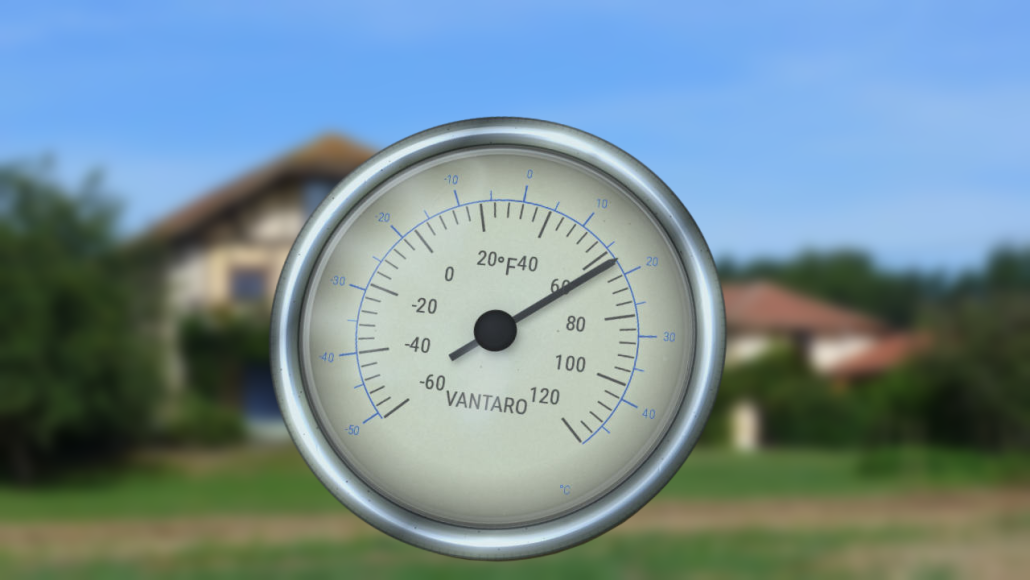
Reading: 64 °F
